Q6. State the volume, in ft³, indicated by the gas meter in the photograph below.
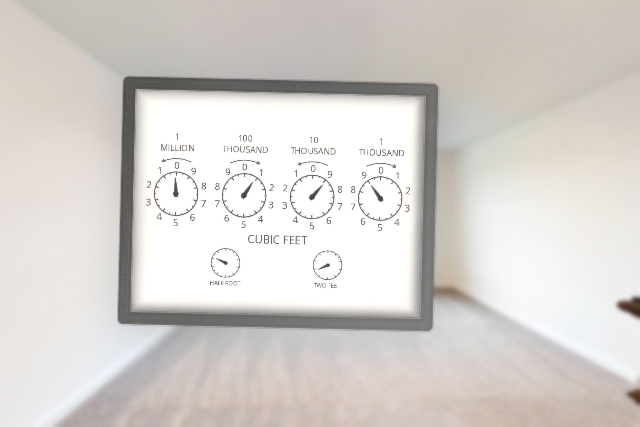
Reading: 8900 ft³
